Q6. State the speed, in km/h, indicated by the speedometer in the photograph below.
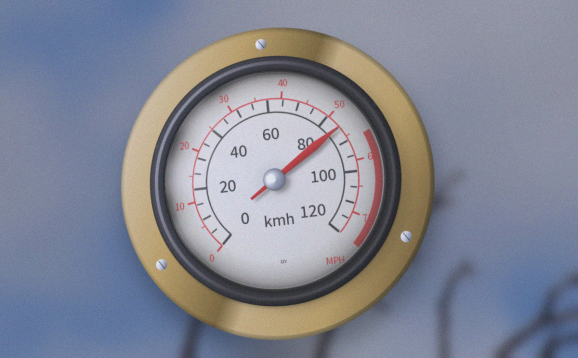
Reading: 85 km/h
